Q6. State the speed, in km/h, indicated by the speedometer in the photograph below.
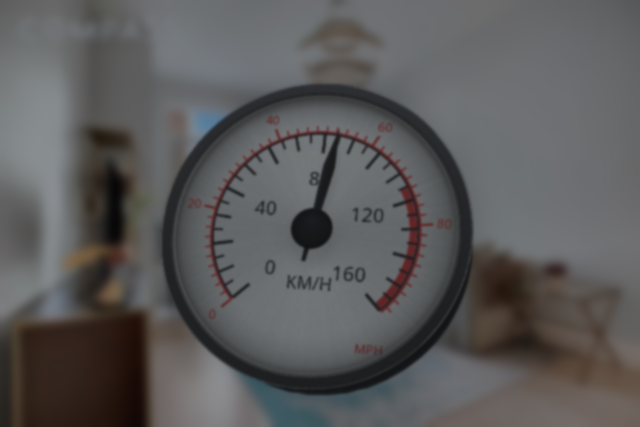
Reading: 85 km/h
